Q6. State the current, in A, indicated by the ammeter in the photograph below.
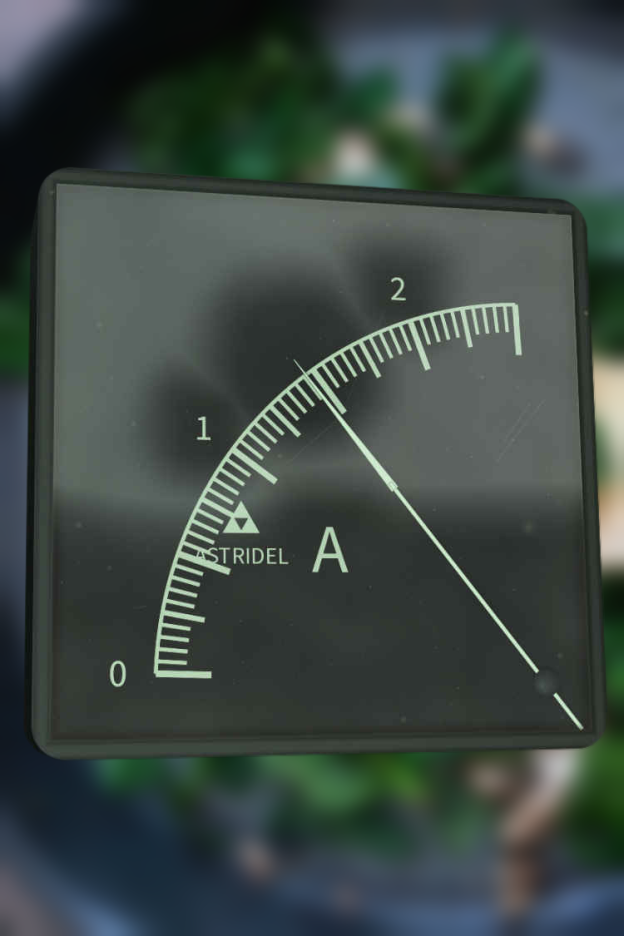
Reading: 1.45 A
